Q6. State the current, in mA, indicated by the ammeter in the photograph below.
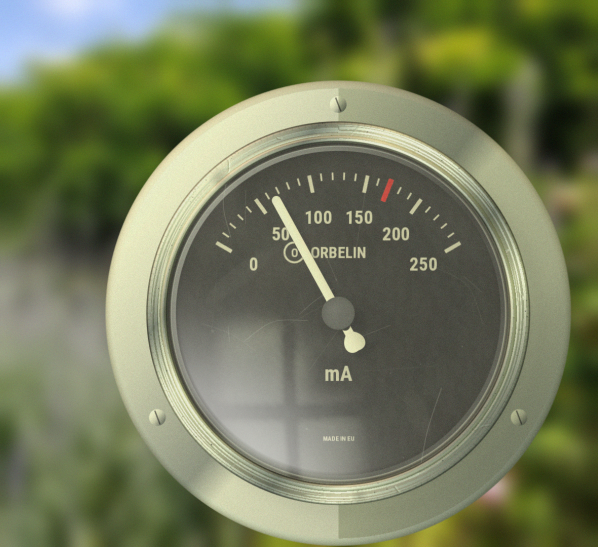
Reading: 65 mA
